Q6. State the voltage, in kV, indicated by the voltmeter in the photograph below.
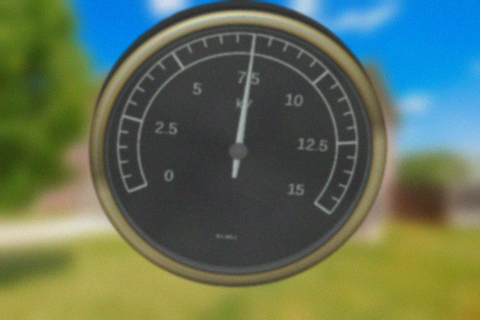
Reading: 7.5 kV
